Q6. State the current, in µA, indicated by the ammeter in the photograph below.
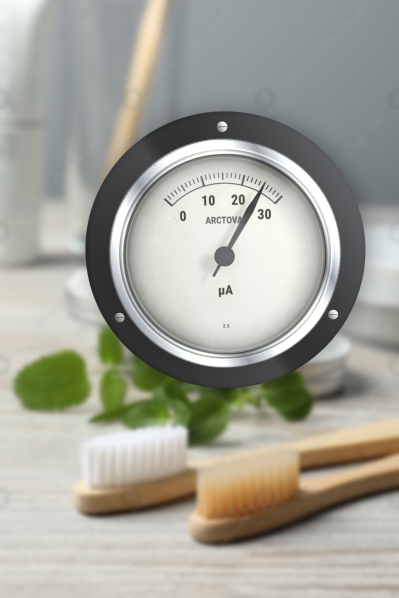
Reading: 25 µA
